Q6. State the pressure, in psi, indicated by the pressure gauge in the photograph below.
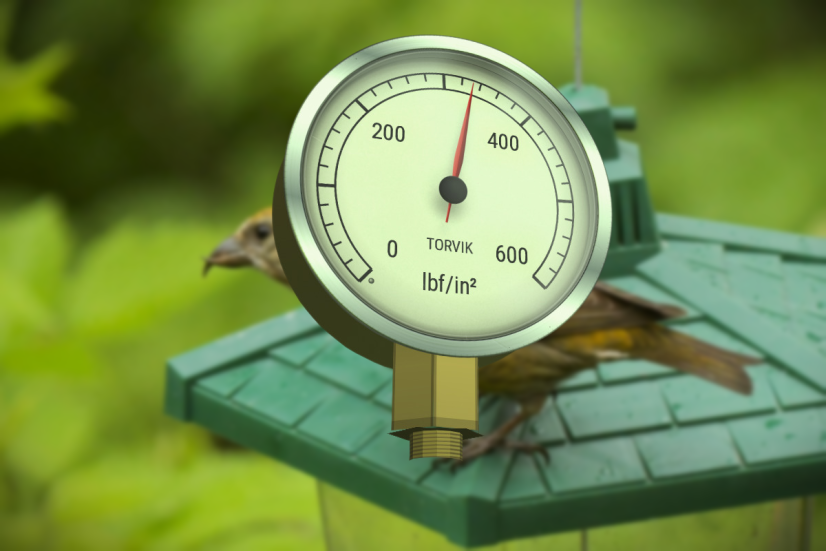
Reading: 330 psi
